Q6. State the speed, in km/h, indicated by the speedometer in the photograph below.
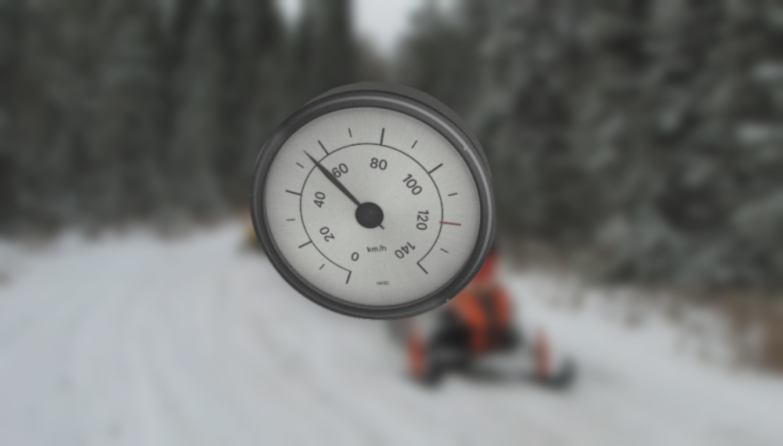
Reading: 55 km/h
